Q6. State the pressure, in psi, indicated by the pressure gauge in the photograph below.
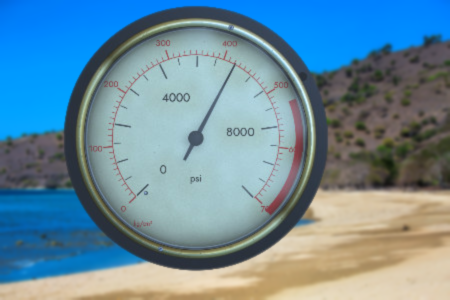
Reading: 6000 psi
